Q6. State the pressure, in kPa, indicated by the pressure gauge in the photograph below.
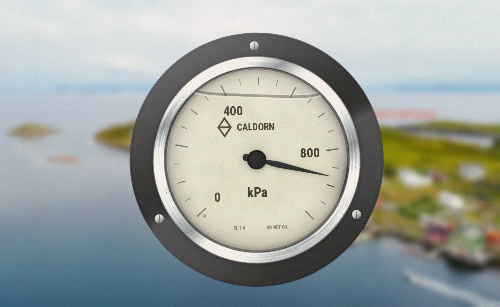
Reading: 875 kPa
